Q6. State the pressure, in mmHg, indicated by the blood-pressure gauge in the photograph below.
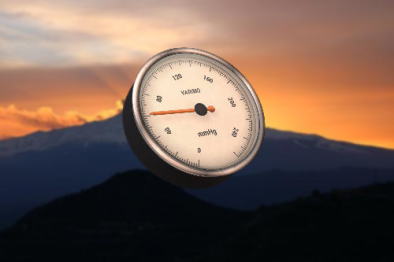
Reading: 60 mmHg
